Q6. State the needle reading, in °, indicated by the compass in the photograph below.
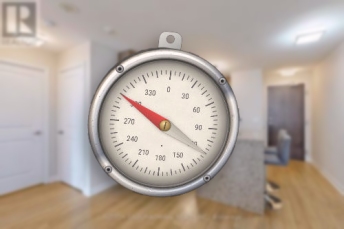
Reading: 300 °
